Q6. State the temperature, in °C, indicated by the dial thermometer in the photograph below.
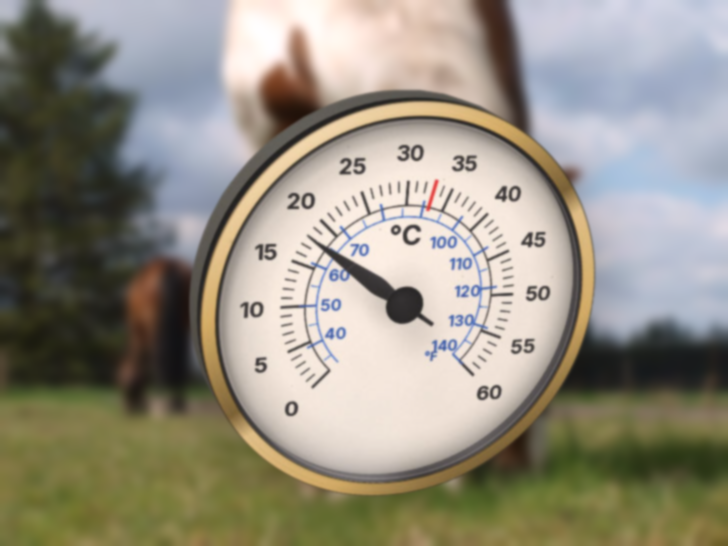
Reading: 18 °C
